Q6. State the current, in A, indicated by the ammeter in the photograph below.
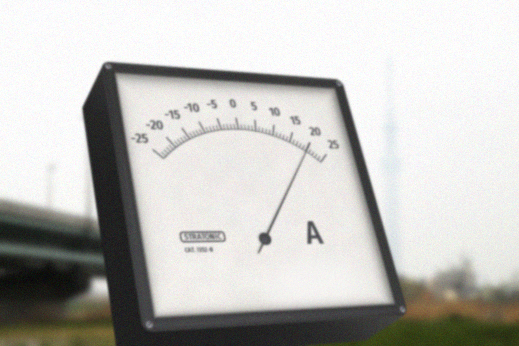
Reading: 20 A
